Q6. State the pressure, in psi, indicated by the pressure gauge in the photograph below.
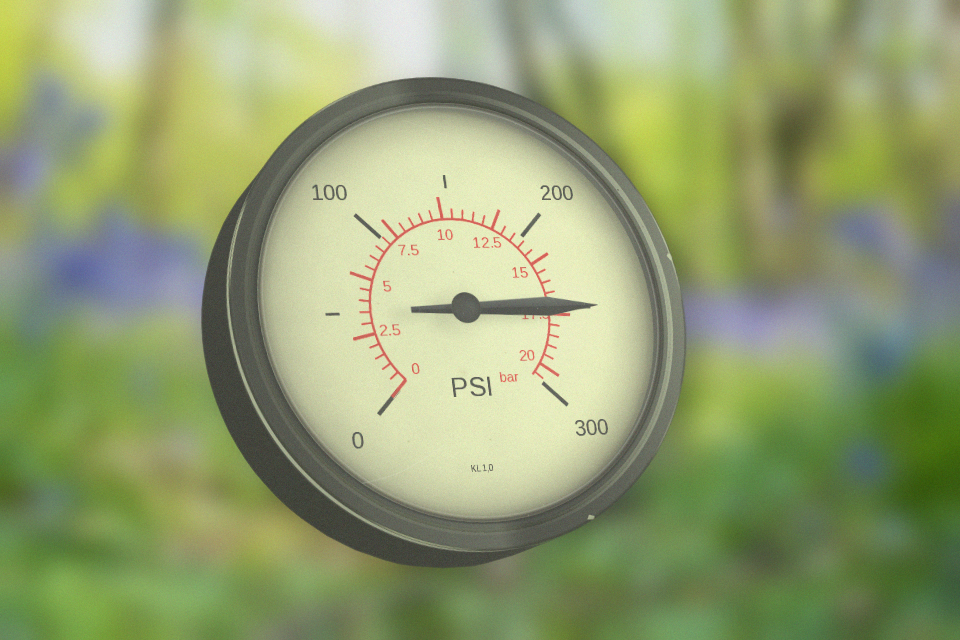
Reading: 250 psi
